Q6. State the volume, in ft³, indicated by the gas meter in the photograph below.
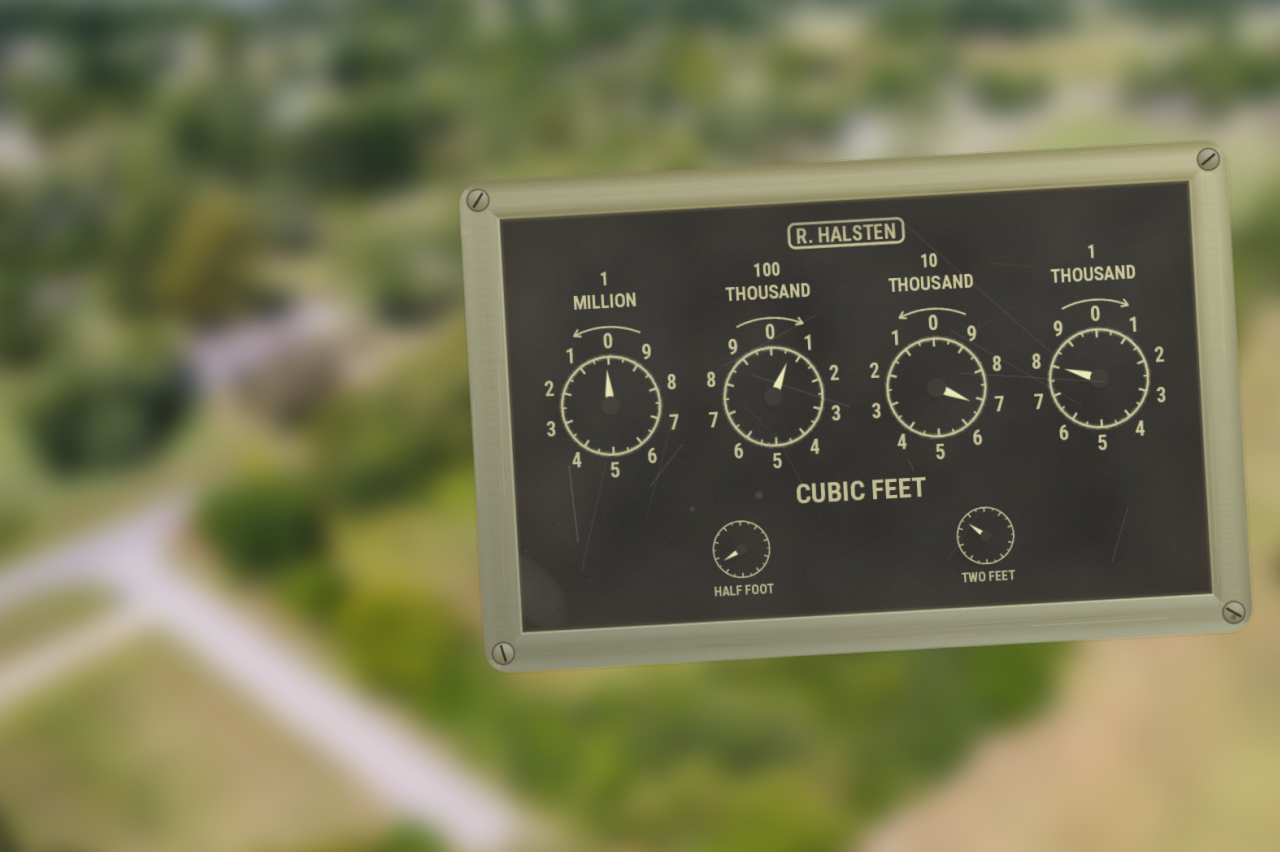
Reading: 6800 ft³
